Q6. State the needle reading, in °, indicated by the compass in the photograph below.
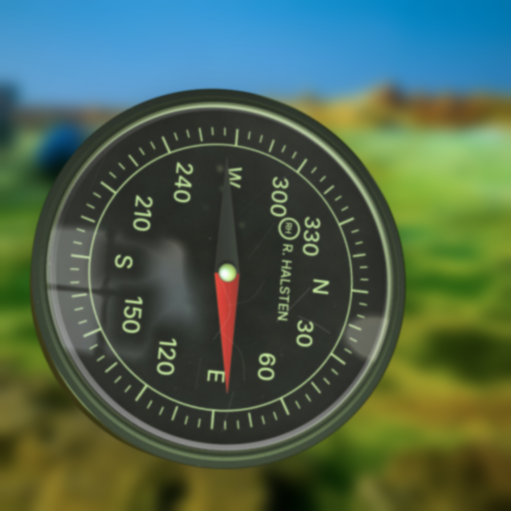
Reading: 85 °
